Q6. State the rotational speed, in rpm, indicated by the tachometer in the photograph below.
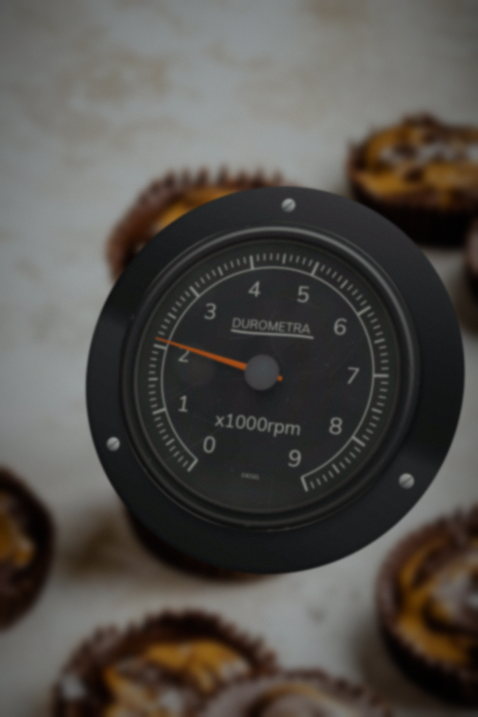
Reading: 2100 rpm
